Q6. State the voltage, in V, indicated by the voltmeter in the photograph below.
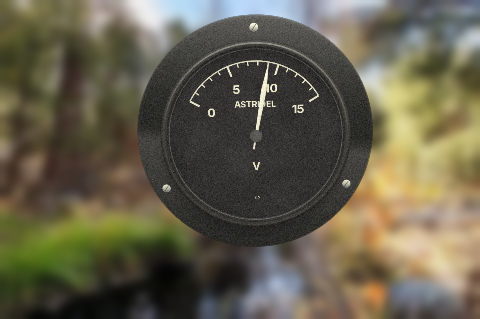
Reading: 9 V
